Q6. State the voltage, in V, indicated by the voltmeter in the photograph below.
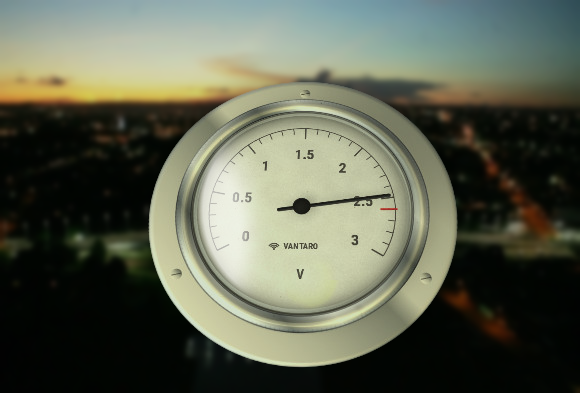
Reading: 2.5 V
